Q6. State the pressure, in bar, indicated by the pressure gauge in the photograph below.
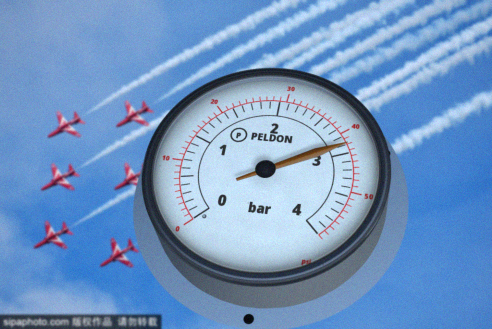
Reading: 2.9 bar
